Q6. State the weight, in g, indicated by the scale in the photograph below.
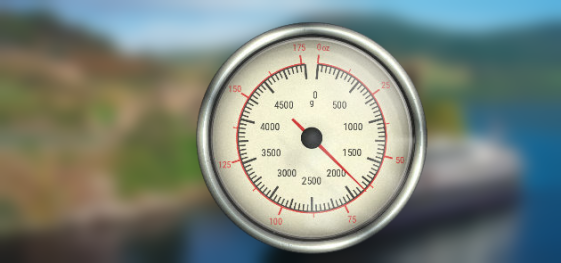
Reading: 1850 g
